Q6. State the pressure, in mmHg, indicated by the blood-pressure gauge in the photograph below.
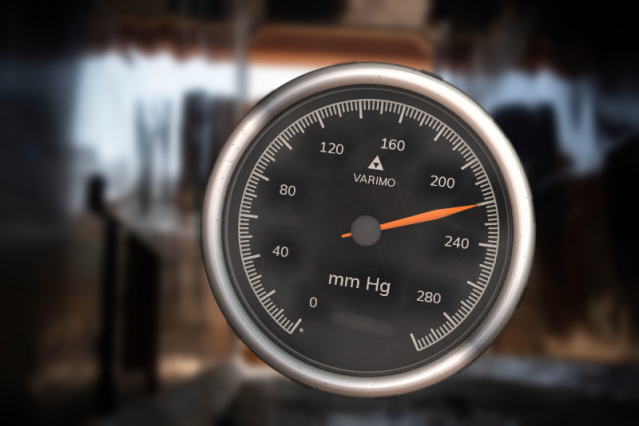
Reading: 220 mmHg
